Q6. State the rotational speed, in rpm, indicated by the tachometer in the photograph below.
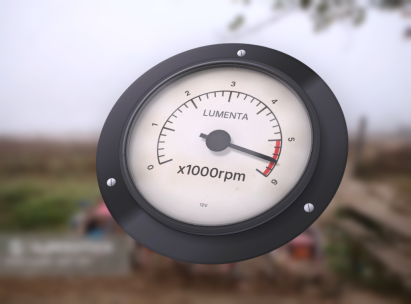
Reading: 5600 rpm
